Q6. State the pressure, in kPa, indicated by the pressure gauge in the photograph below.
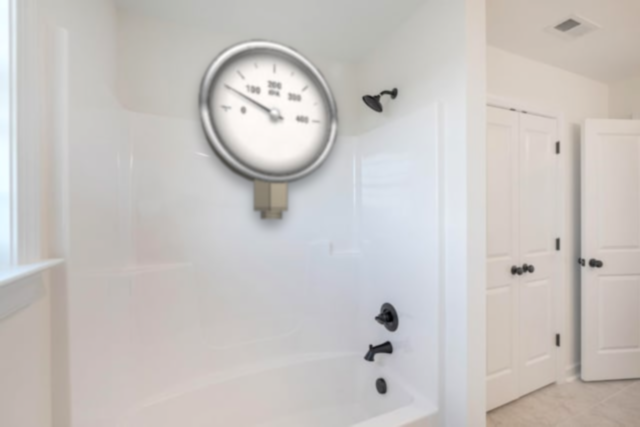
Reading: 50 kPa
